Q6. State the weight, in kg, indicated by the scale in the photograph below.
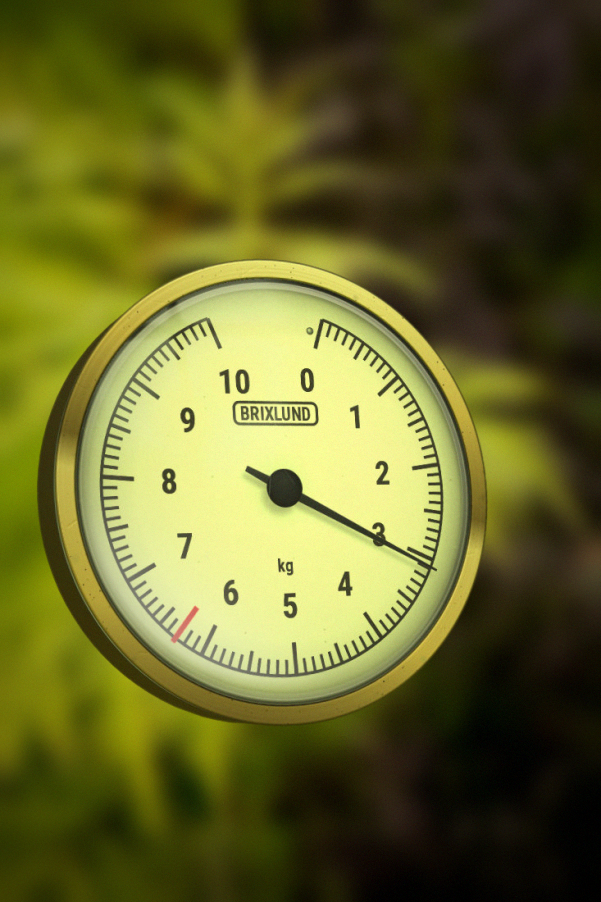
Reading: 3.1 kg
